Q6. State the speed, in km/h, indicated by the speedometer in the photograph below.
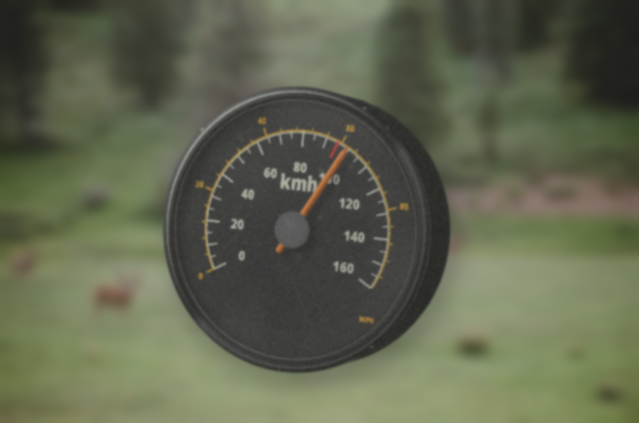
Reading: 100 km/h
